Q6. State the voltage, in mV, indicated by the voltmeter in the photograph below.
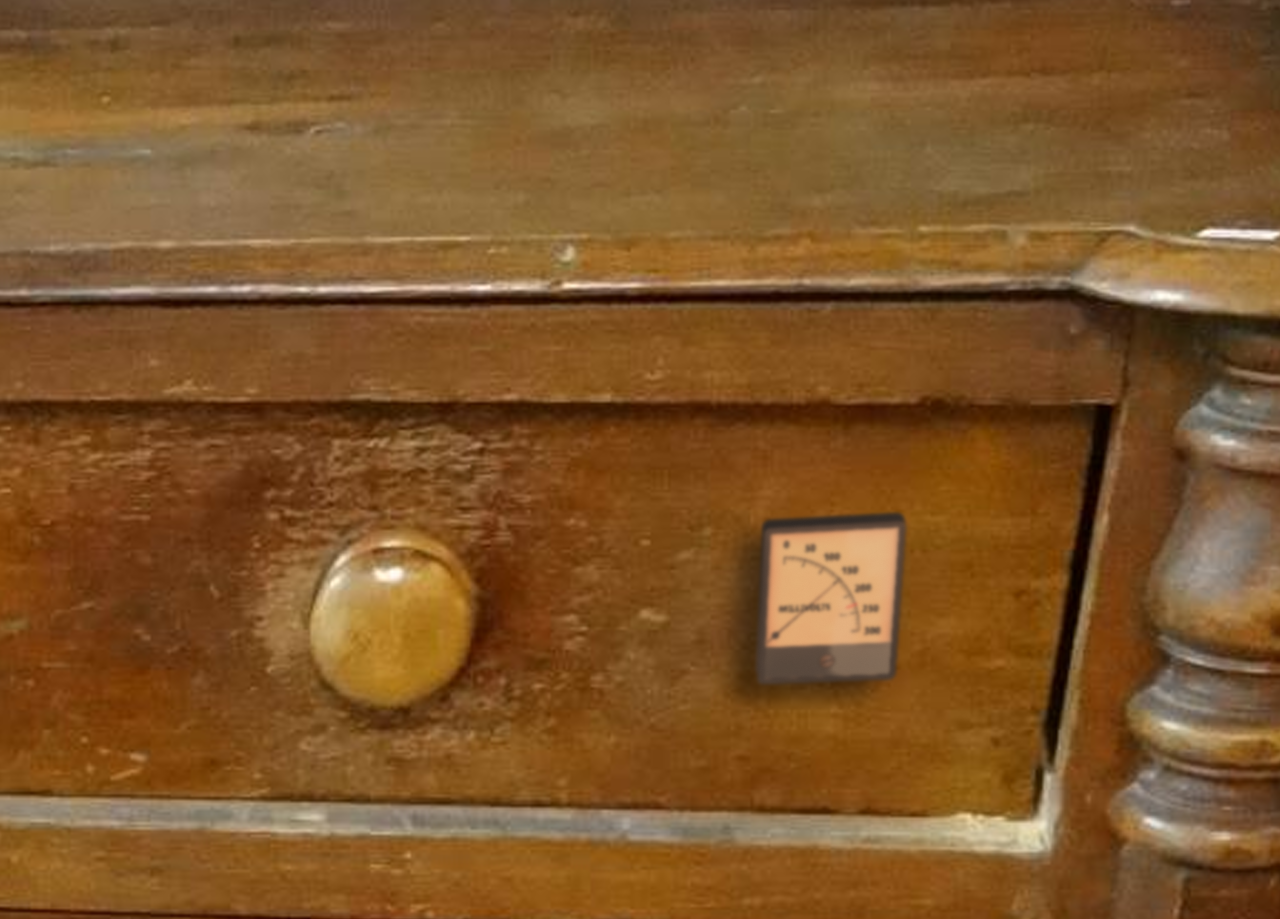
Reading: 150 mV
